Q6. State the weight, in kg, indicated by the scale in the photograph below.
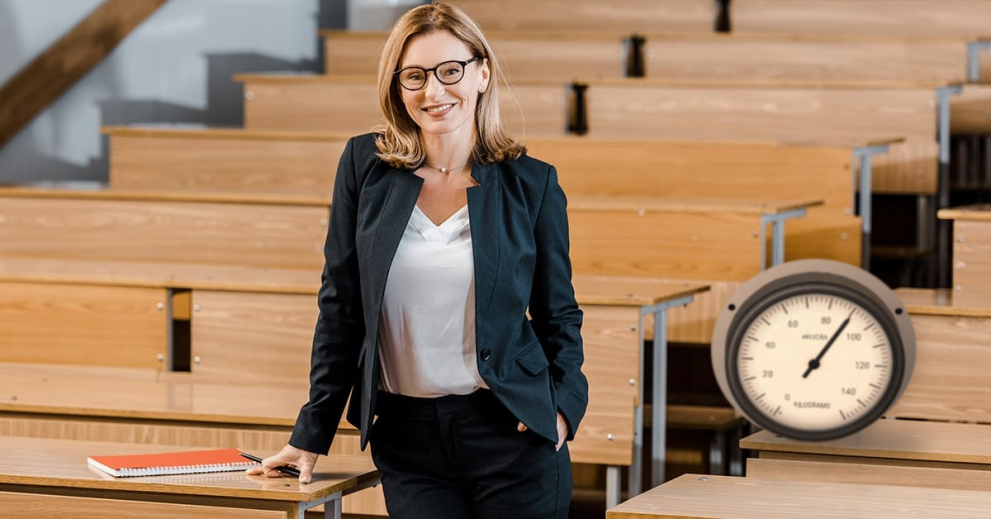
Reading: 90 kg
